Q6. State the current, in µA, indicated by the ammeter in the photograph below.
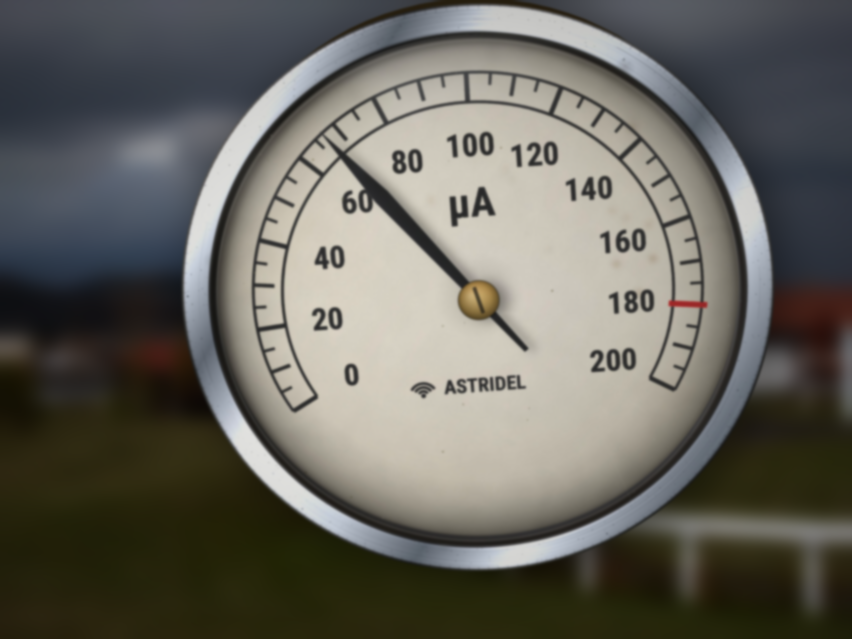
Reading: 67.5 µA
